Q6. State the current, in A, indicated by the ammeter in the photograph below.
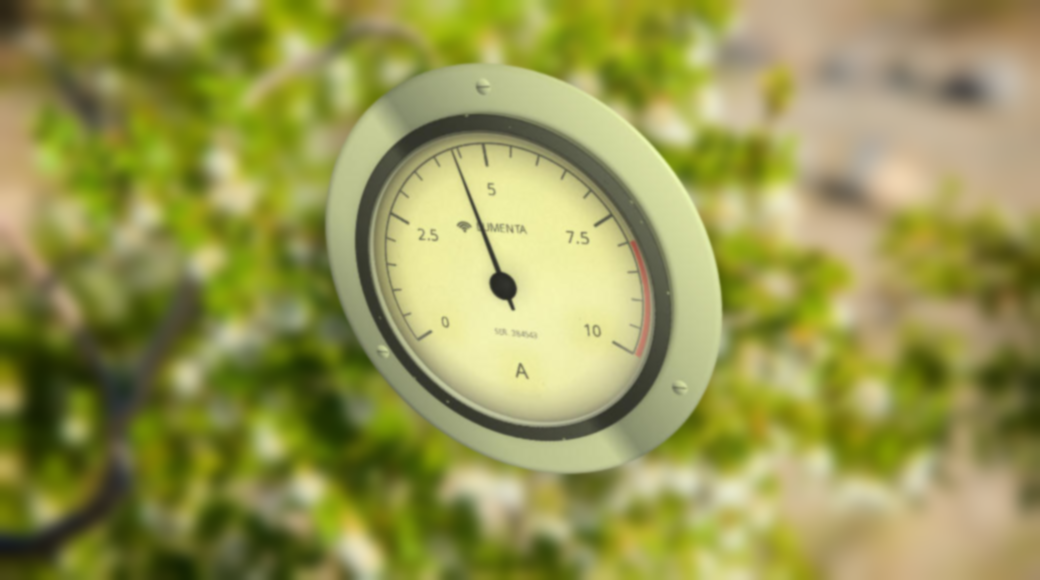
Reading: 4.5 A
